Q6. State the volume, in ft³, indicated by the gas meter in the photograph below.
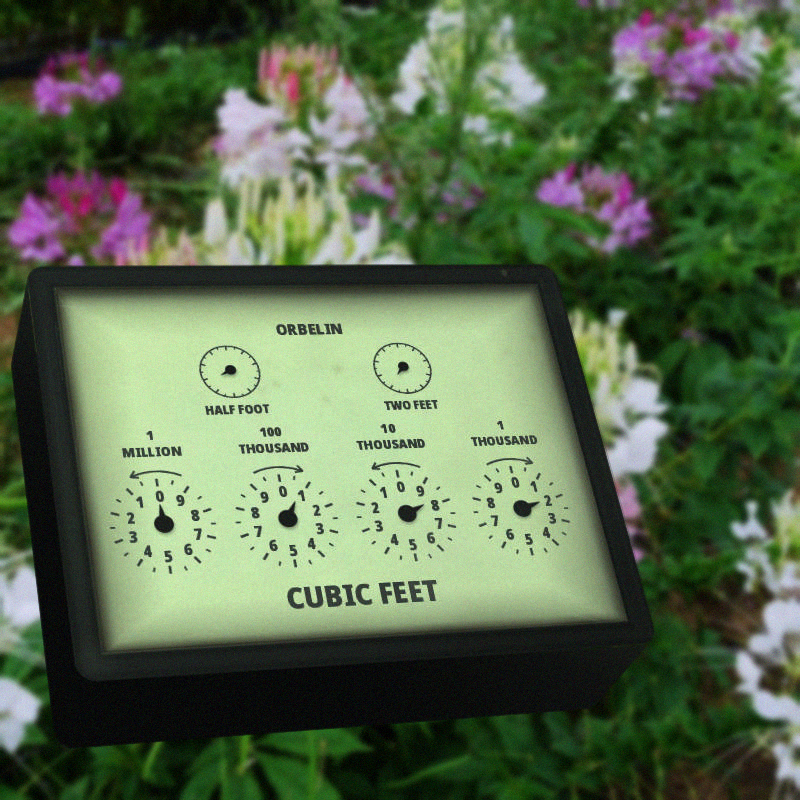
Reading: 8200 ft³
